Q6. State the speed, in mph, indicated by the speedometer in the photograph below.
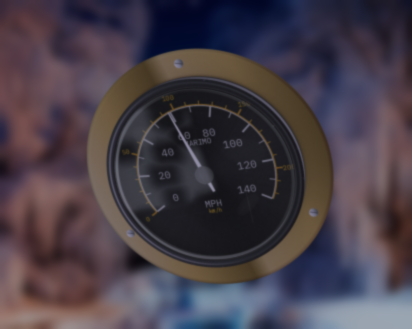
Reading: 60 mph
